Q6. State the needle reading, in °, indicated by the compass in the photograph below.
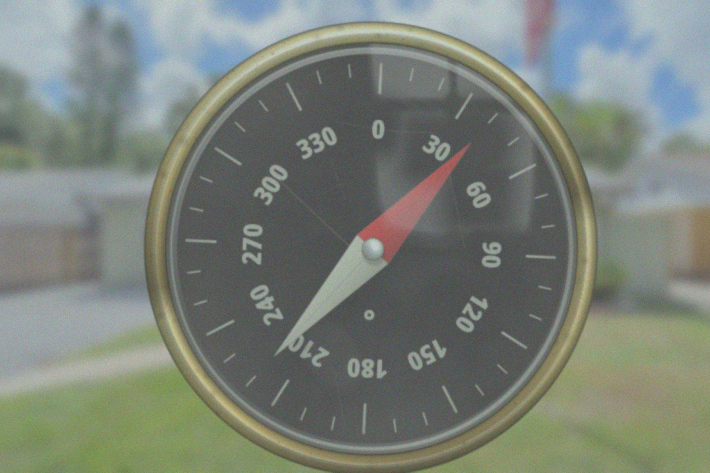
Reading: 40 °
